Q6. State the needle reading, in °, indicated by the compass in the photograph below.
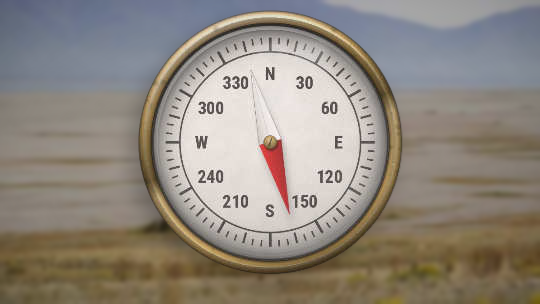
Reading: 165 °
